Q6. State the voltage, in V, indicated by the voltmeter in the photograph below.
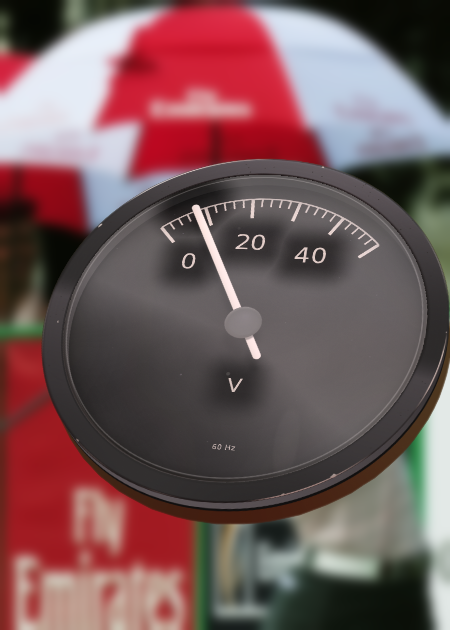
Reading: 8 V
